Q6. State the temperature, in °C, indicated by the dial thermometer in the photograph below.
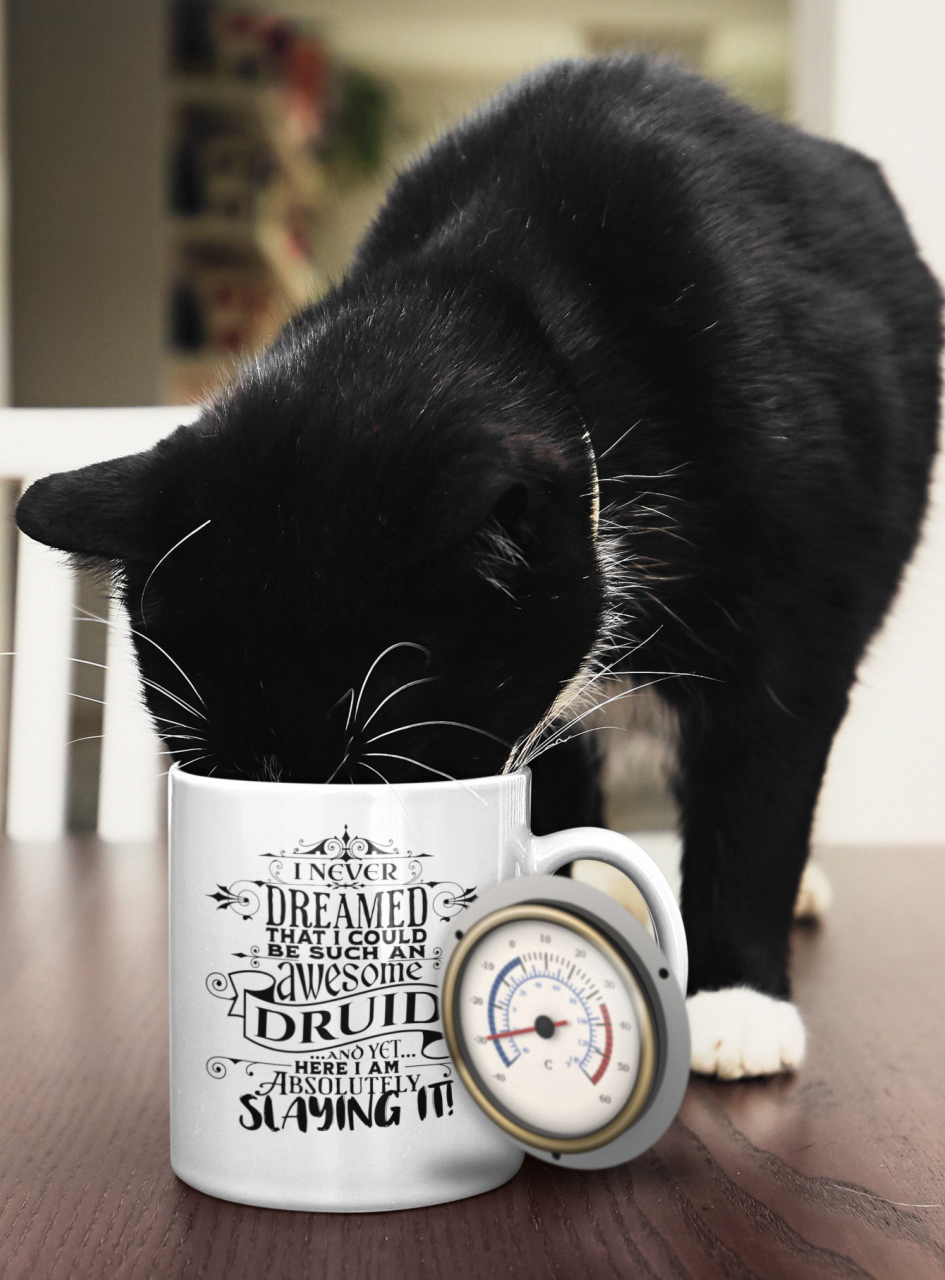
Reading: -30 °C
